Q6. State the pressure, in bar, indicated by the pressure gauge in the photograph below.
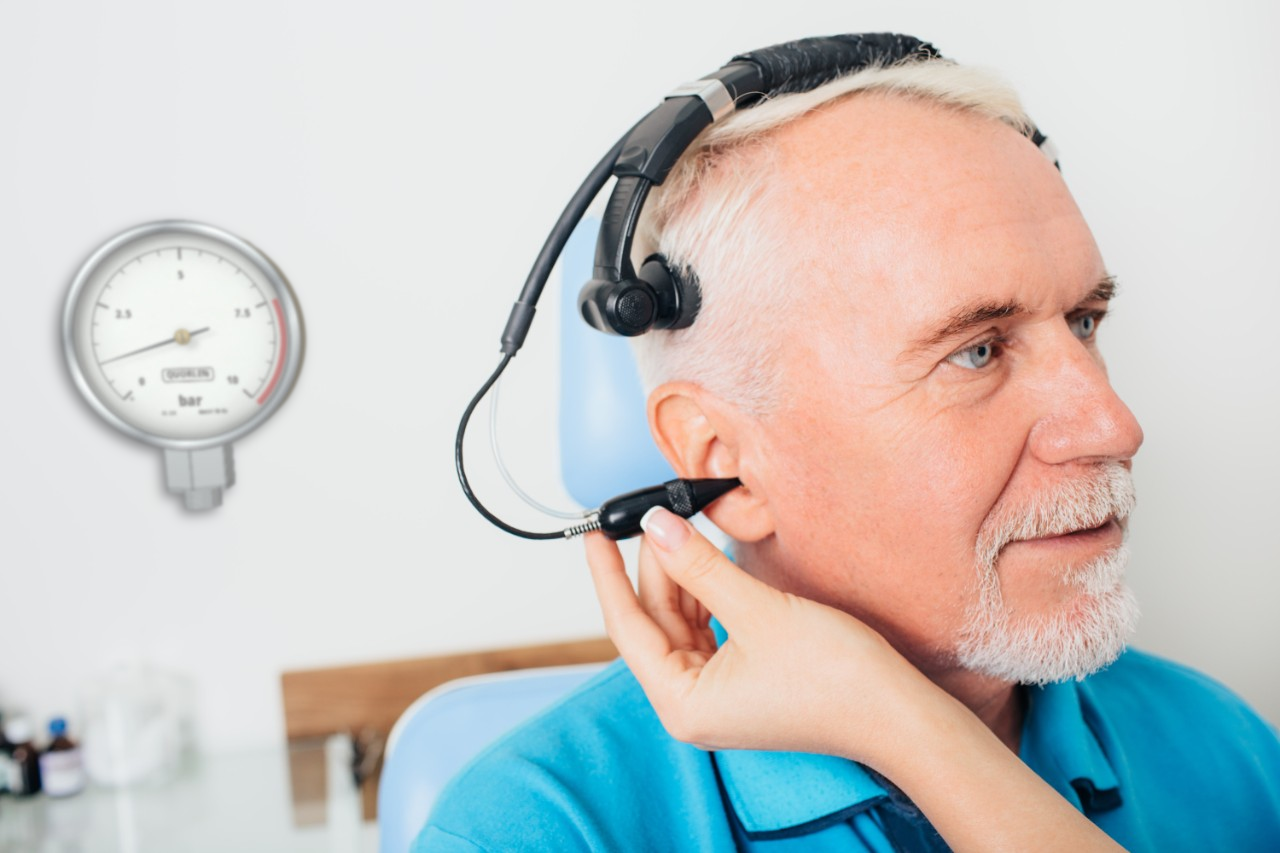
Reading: 1 bar
